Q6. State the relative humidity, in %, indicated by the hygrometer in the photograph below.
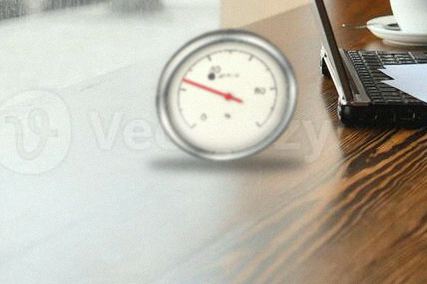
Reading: 25 %
